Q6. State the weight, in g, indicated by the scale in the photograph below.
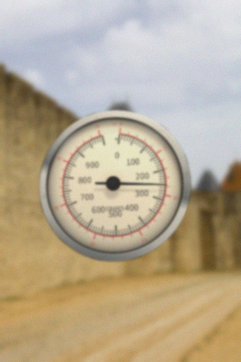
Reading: 250 g
